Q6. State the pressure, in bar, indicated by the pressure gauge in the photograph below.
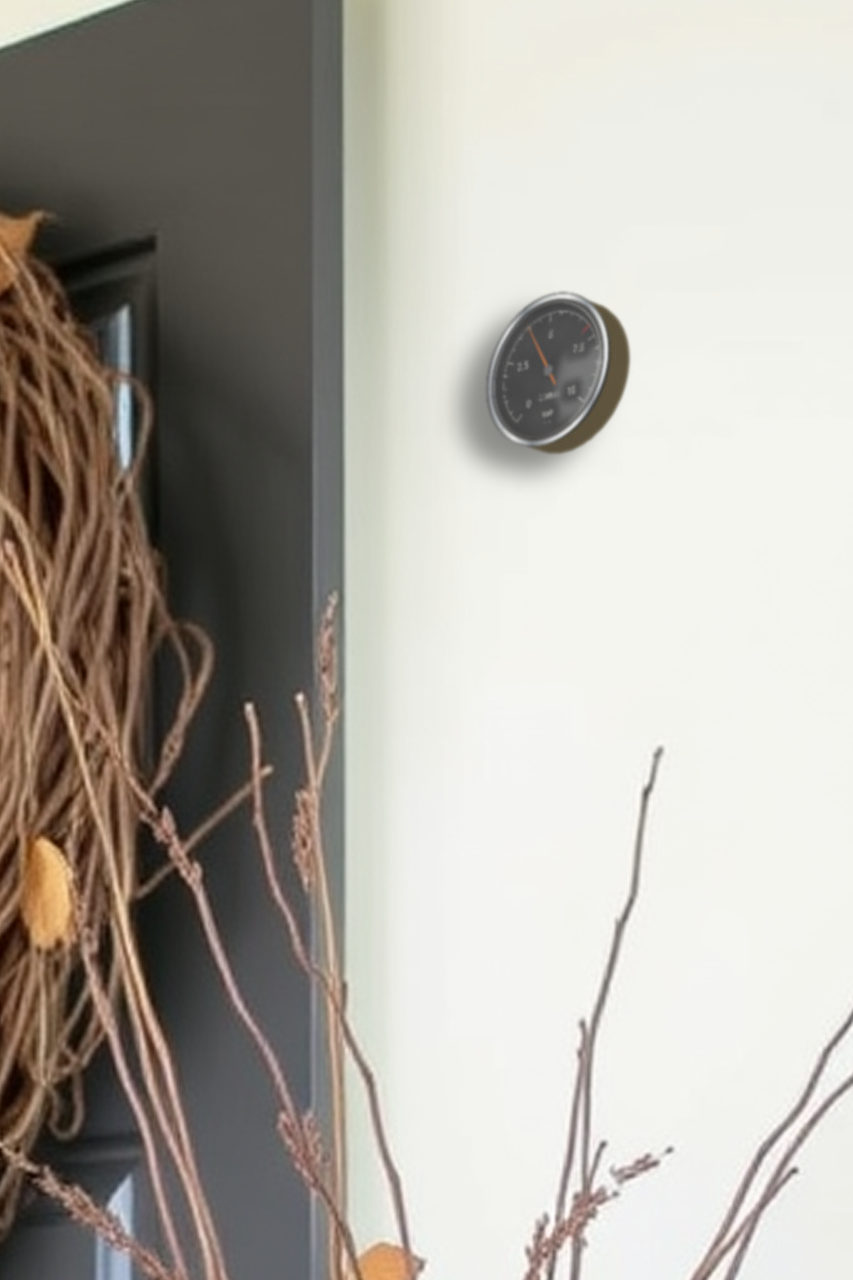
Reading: 4 bar
